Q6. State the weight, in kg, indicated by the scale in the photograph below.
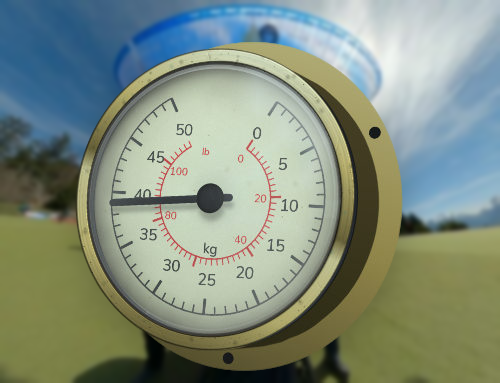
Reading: 39 kg
